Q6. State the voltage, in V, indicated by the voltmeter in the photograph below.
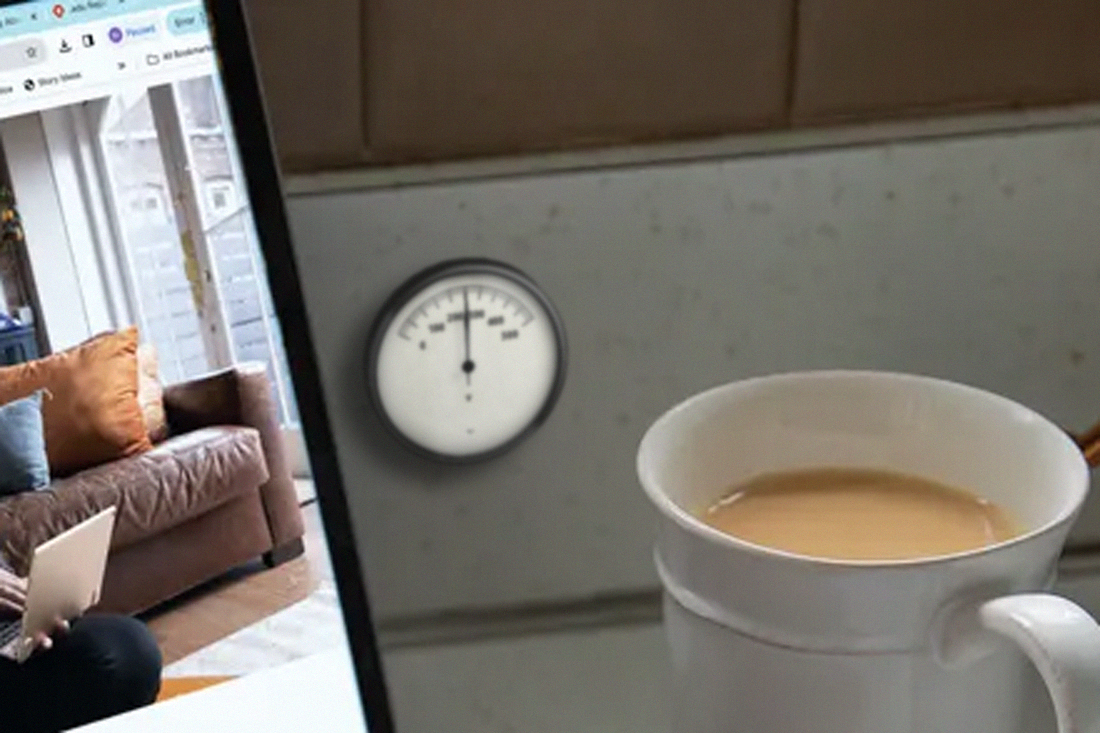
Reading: 250 V
